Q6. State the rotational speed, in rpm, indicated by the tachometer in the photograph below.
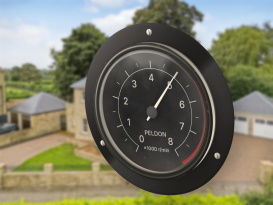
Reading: 5000 rpm
